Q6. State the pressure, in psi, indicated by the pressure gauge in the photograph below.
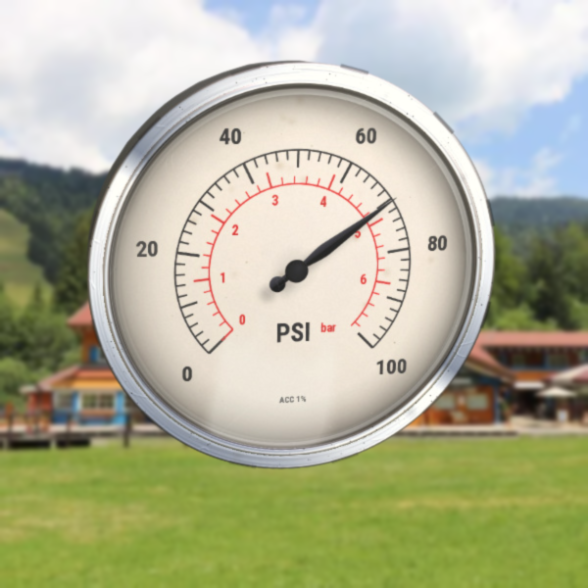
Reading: 70 psi
